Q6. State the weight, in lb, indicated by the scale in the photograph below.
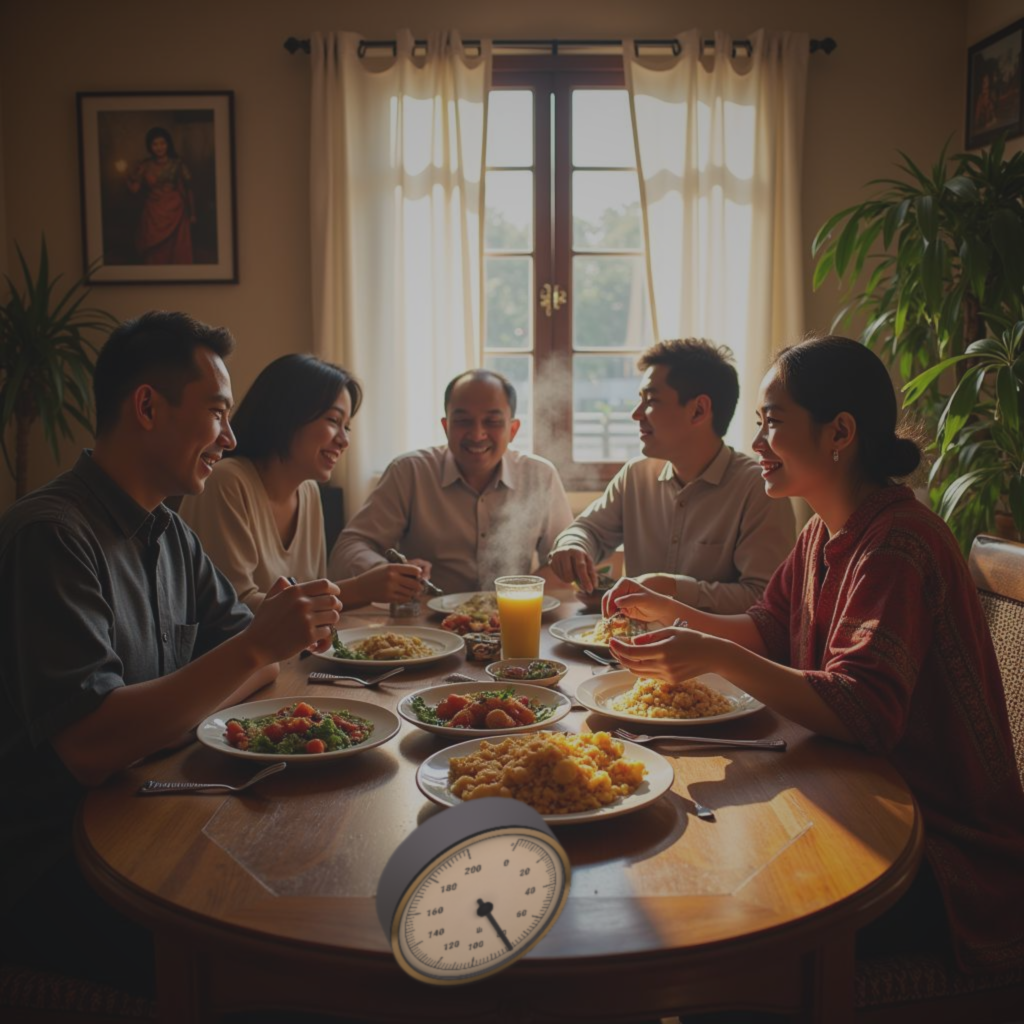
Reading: 80 lb
